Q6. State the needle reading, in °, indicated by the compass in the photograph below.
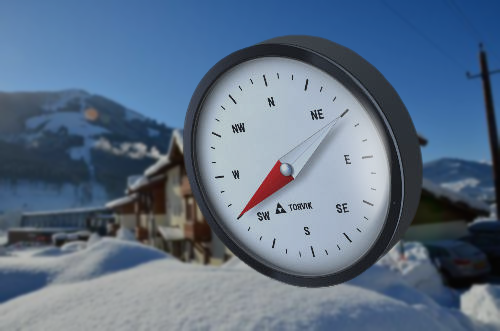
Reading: 240 °
